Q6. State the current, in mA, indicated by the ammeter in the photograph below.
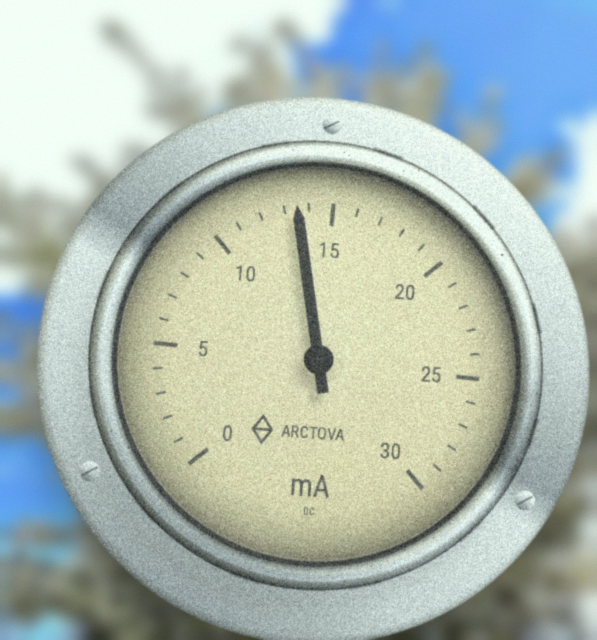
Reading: 13.5 mA
